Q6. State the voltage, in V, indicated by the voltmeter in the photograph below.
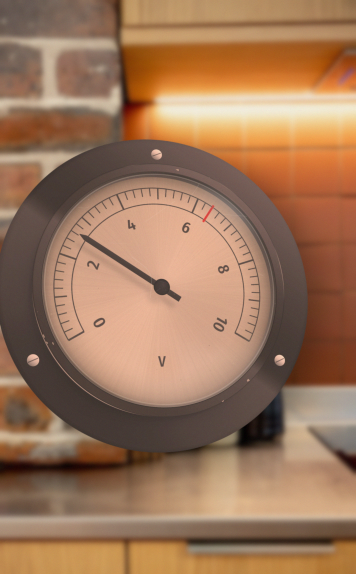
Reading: 2.6 V
